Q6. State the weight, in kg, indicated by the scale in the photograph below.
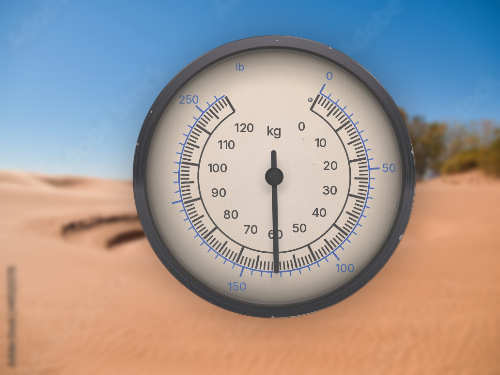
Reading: 60 kg
